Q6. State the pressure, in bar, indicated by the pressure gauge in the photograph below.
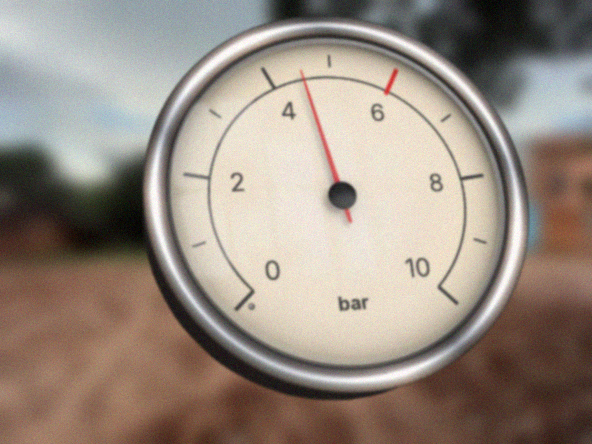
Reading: 4.5 bar
